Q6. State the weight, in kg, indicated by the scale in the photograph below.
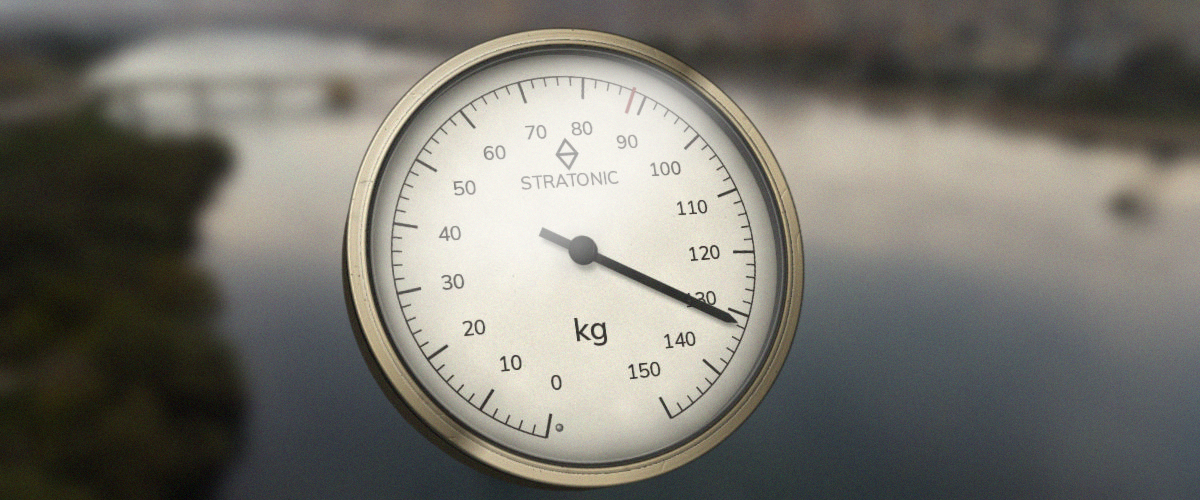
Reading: 132 kg
